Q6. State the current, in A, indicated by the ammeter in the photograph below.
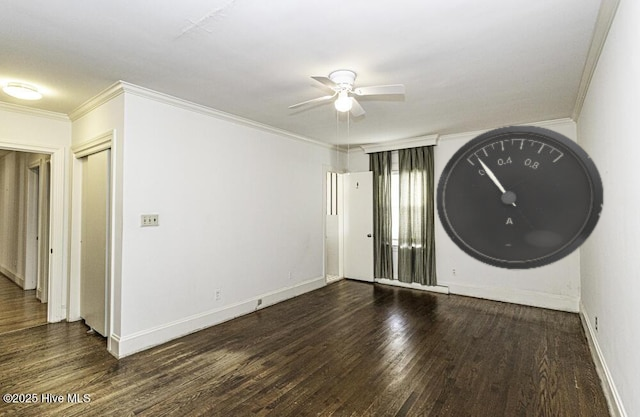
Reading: 0.1 A
